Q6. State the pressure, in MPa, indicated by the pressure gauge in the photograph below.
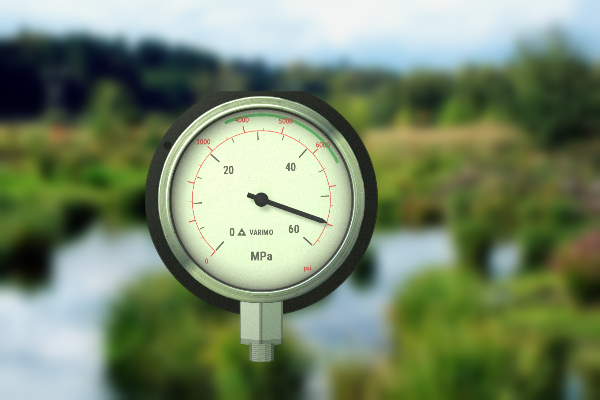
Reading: 55 MPa
